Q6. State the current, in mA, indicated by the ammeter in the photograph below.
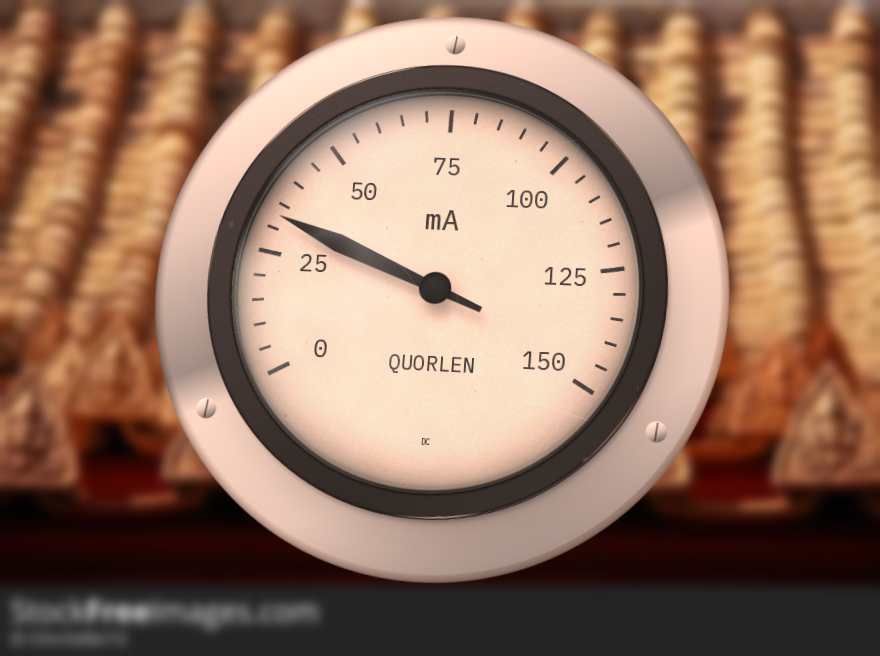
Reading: 32.5 mA
